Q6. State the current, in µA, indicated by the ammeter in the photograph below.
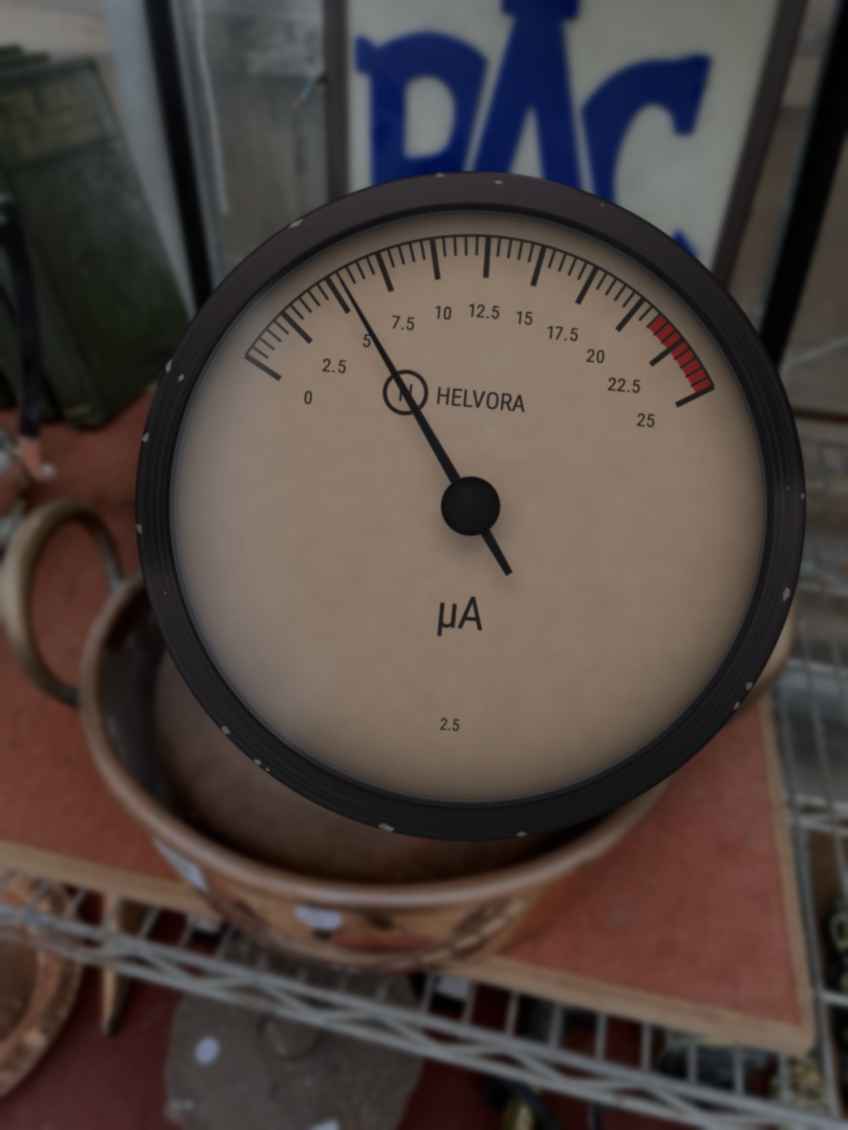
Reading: 5.5 µA
